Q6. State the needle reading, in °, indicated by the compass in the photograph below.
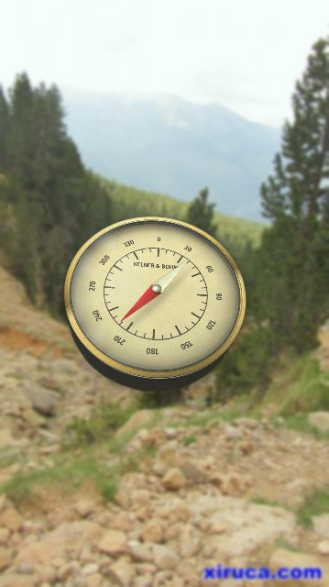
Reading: 220 °
